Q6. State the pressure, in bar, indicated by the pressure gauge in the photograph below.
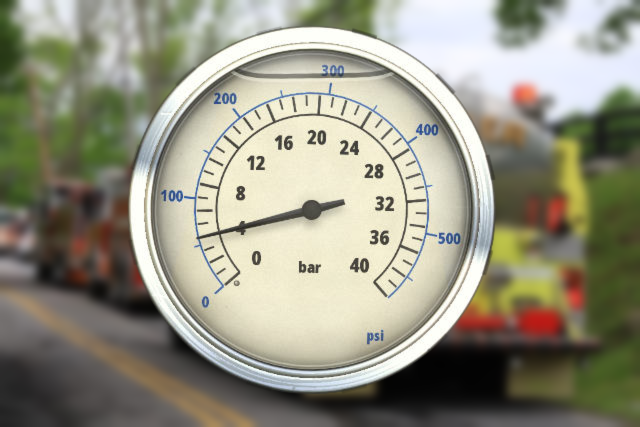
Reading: 4 bar
